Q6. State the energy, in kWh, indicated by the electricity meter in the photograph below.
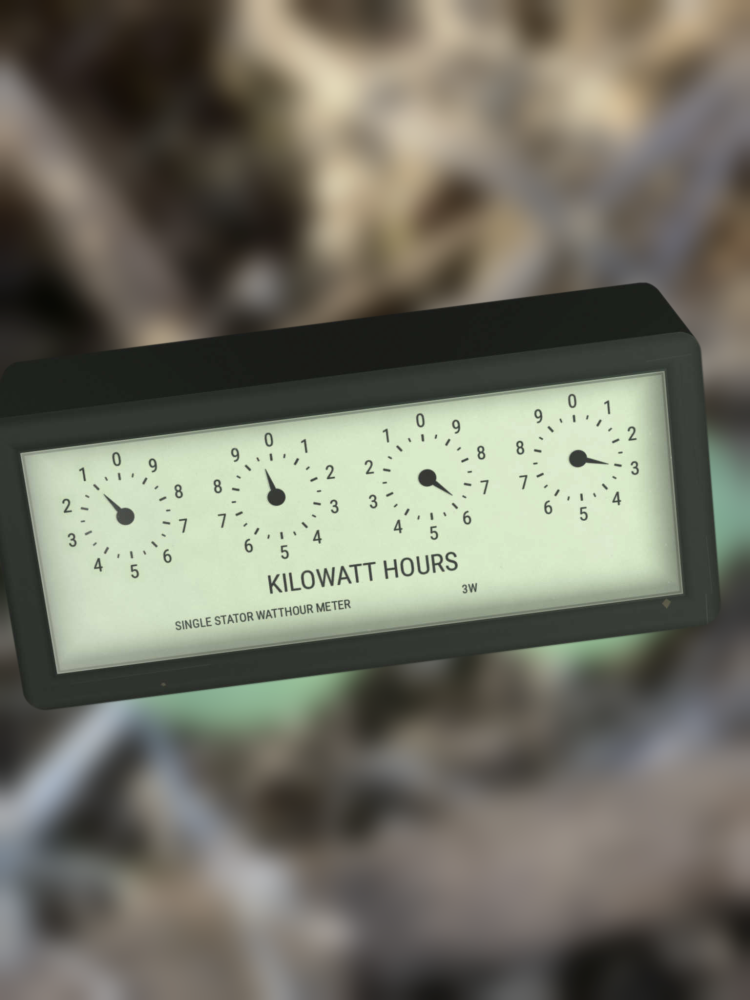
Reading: 963 kWh
